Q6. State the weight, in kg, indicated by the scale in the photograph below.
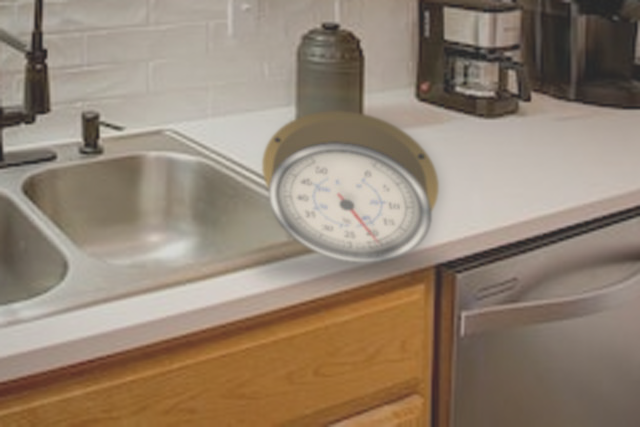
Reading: 20 kg
